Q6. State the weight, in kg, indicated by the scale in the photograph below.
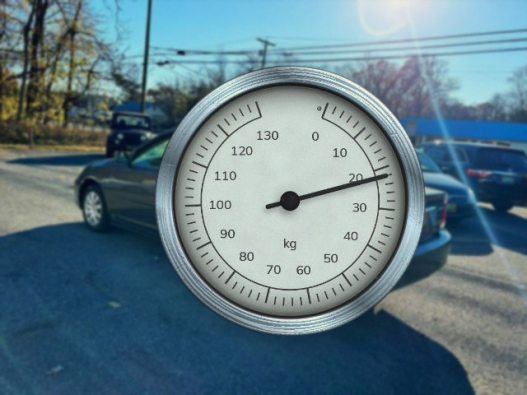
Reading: 22 kg
